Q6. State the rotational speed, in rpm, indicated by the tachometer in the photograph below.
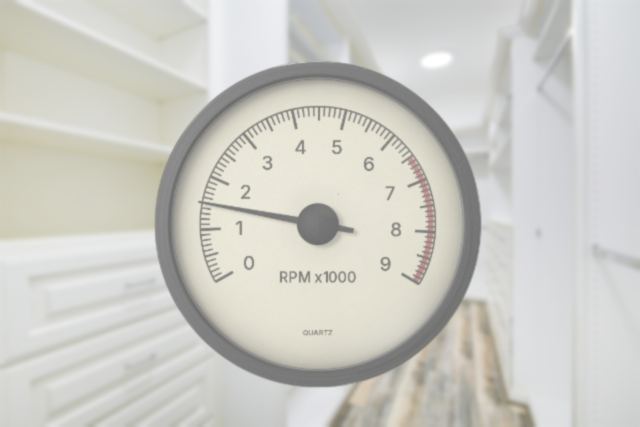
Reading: 1500 rpm
